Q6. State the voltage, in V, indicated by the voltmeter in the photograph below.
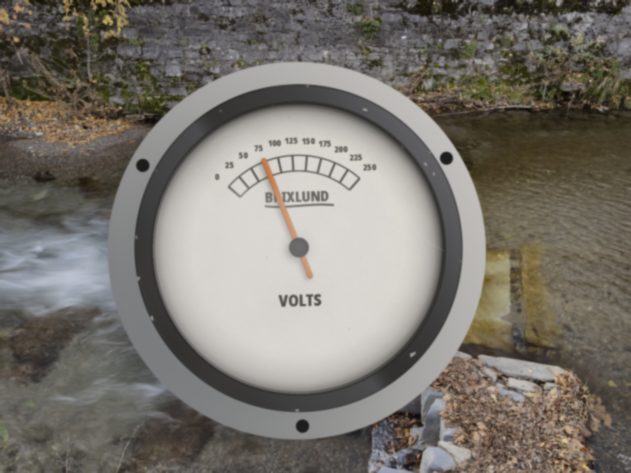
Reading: 75 V
